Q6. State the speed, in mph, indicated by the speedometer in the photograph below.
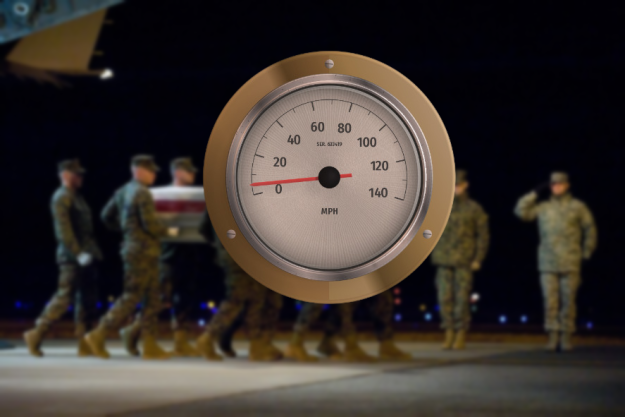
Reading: 5 mph
